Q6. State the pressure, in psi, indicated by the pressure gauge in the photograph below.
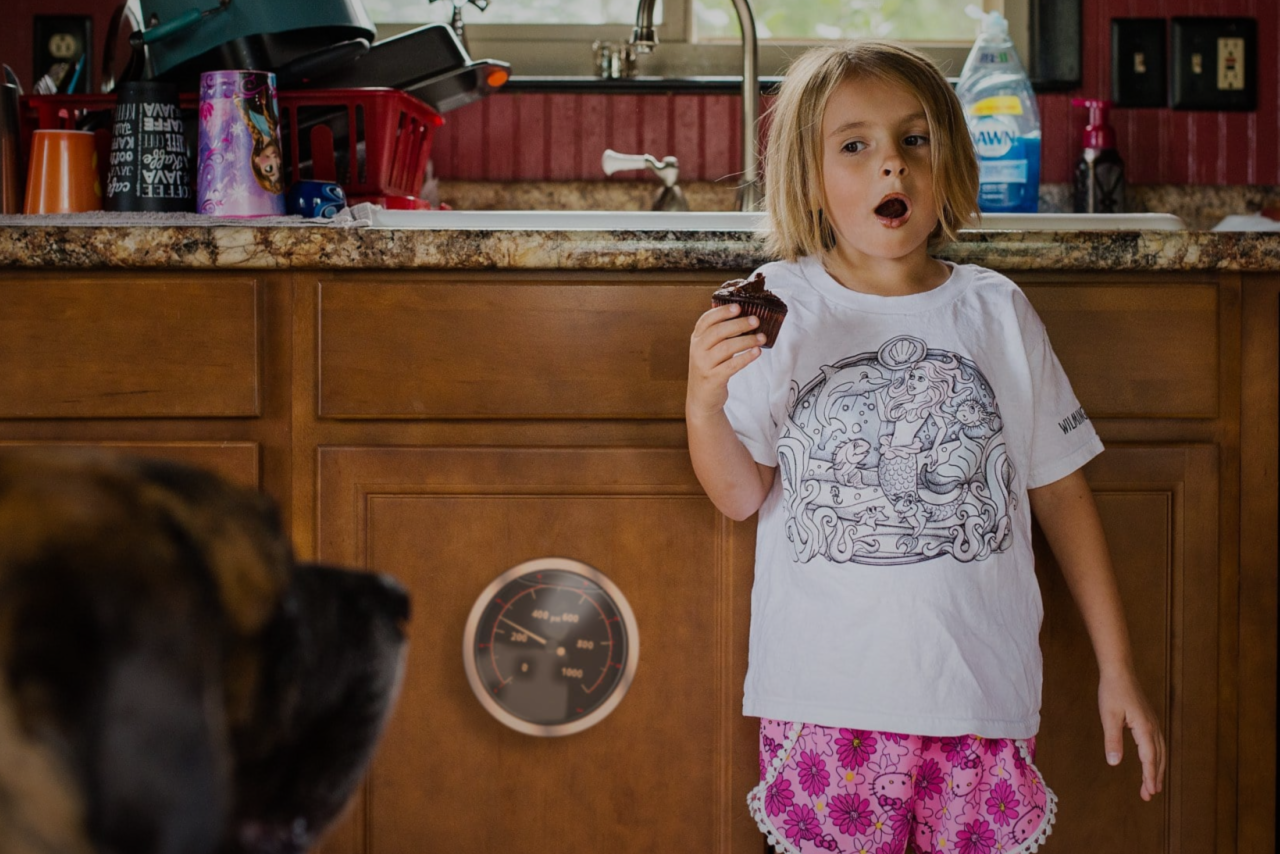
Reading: 250 psi
